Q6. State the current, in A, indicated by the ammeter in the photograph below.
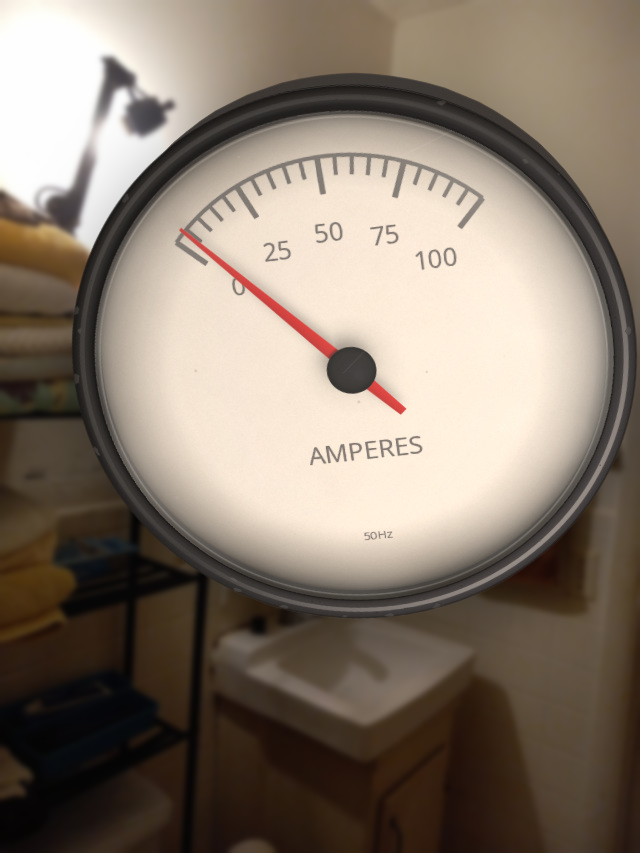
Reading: 5 A
